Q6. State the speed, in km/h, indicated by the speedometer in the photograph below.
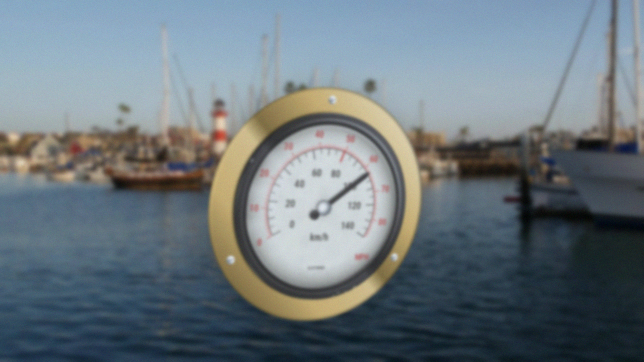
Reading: 100 km/h
